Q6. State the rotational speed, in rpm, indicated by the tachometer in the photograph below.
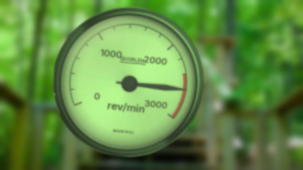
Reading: 2600 rpm
